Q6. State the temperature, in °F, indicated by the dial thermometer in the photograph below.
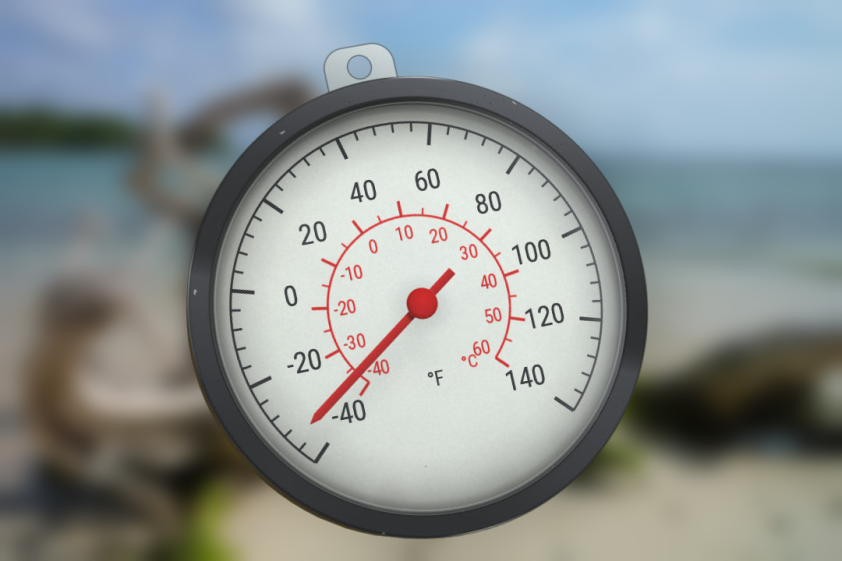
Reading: -34 °F
